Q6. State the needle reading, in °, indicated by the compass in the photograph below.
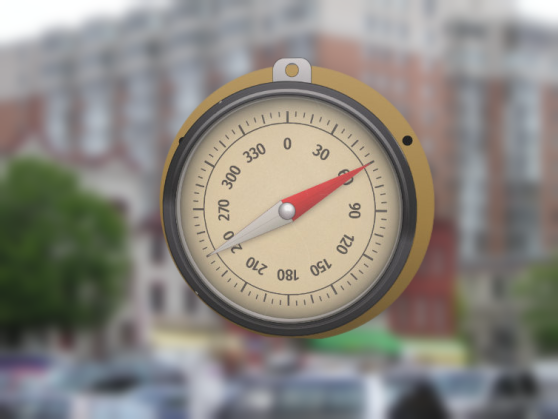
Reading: 60 °
